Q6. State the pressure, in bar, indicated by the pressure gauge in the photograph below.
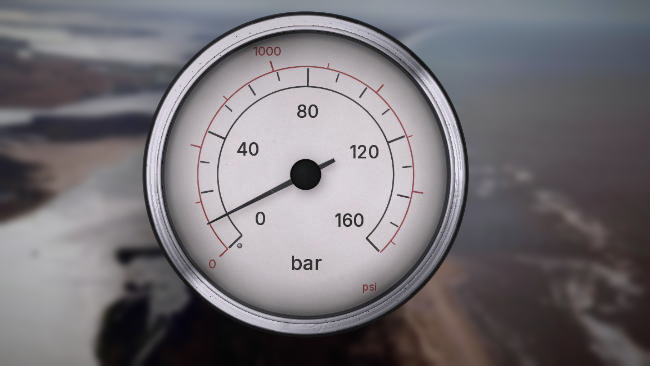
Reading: 10 bar
